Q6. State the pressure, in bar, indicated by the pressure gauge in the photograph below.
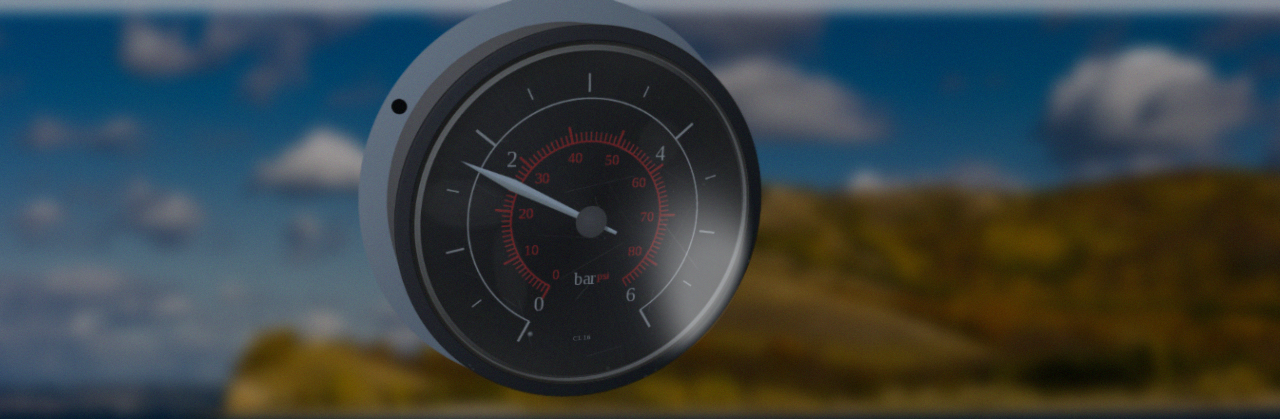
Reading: 1.75 bar
